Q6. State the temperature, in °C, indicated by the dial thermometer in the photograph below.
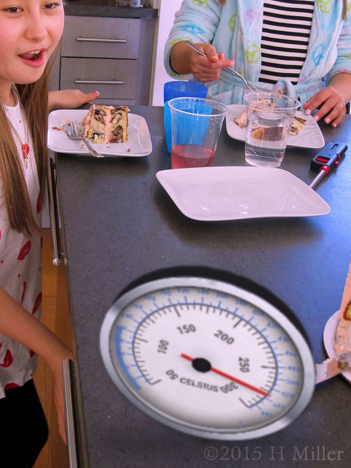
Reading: 275 °C
